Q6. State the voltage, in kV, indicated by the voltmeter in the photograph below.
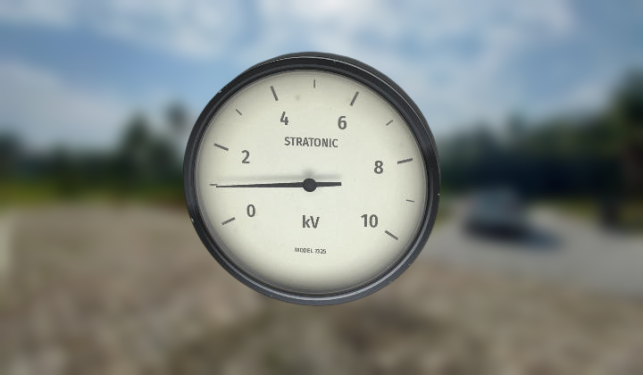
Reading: 1 kV
